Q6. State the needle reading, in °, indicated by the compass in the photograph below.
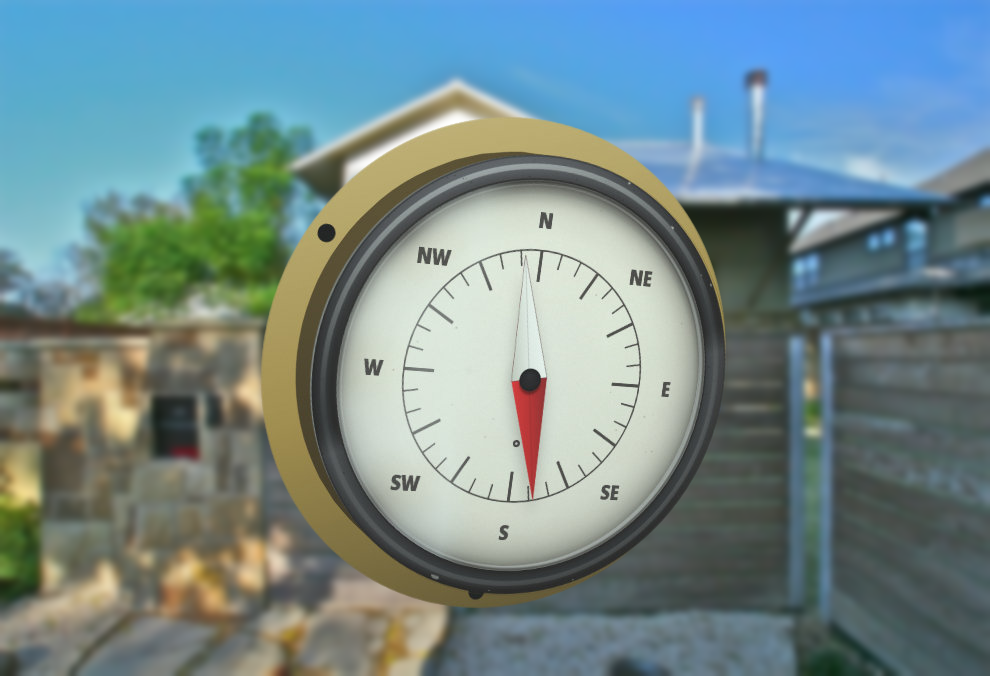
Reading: 170 °
